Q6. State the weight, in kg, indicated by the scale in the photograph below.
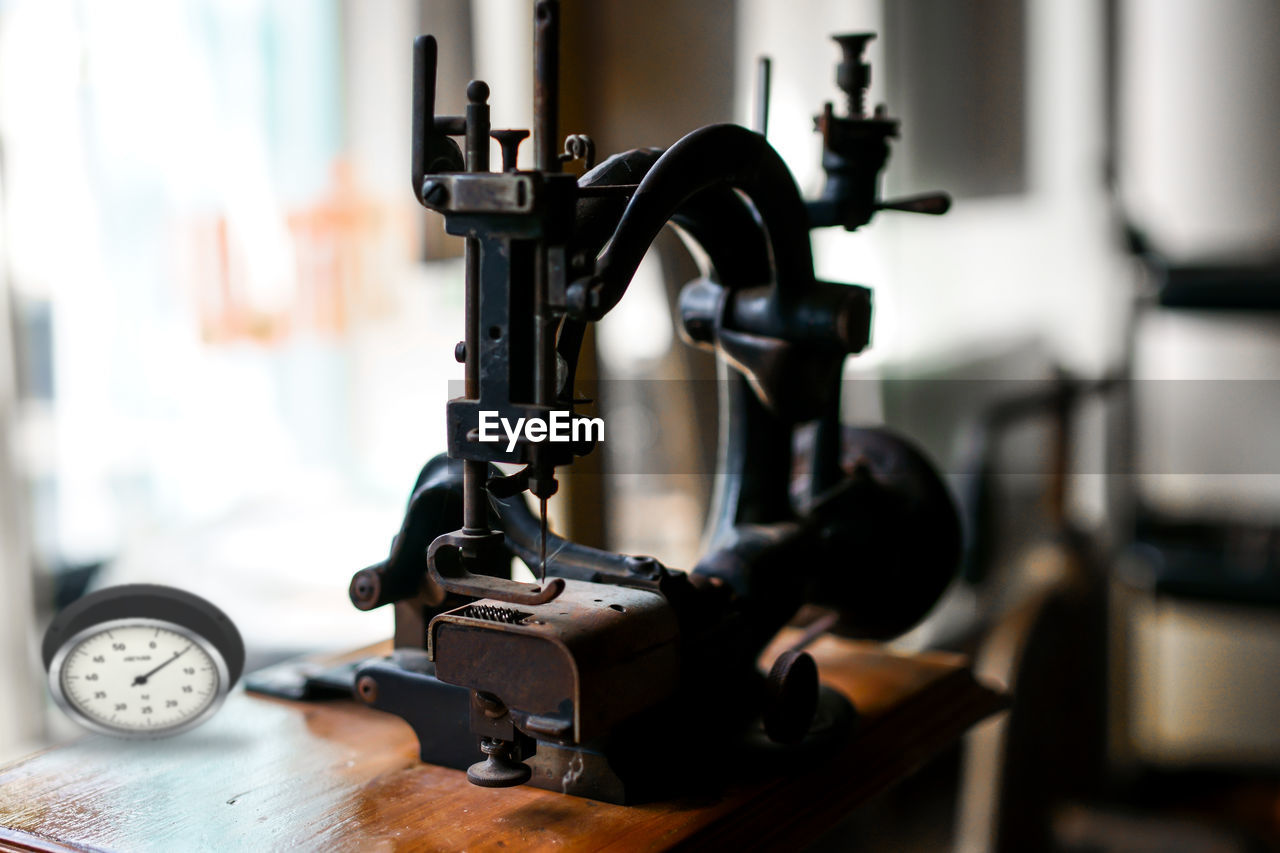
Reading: 5 kg
